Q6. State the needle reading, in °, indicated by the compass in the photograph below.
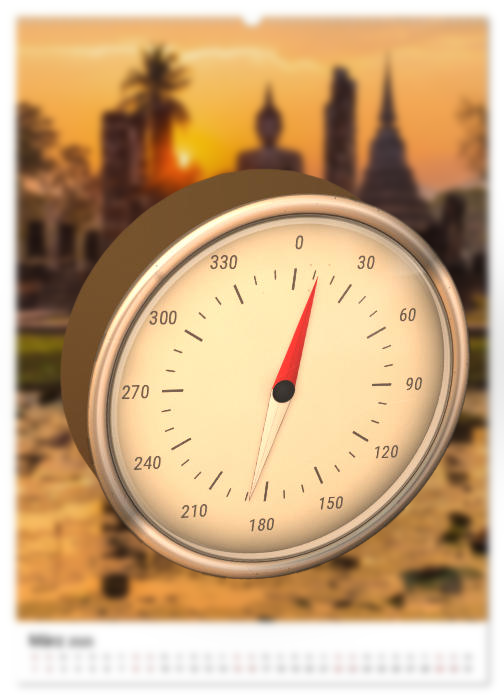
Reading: 10 °
